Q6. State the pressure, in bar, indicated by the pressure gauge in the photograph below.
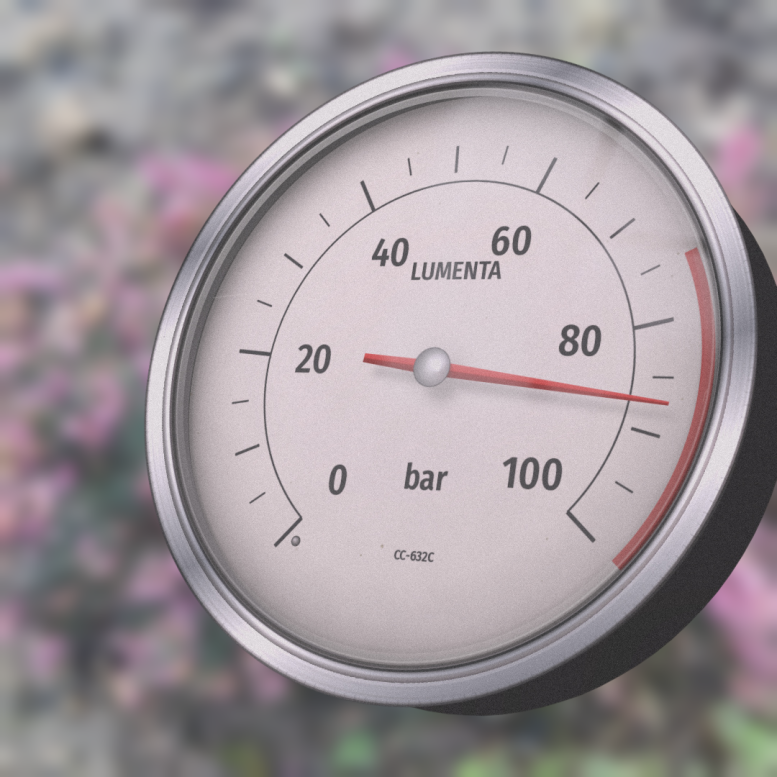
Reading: 87.5 bar
